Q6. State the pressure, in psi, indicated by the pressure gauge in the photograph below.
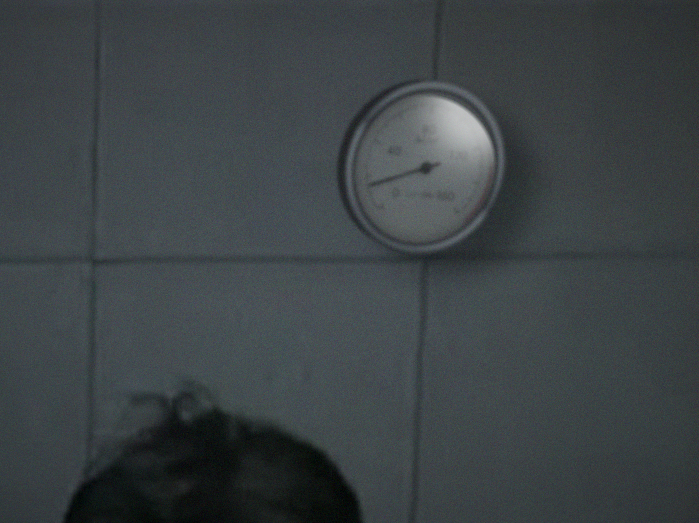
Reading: 15 psi
